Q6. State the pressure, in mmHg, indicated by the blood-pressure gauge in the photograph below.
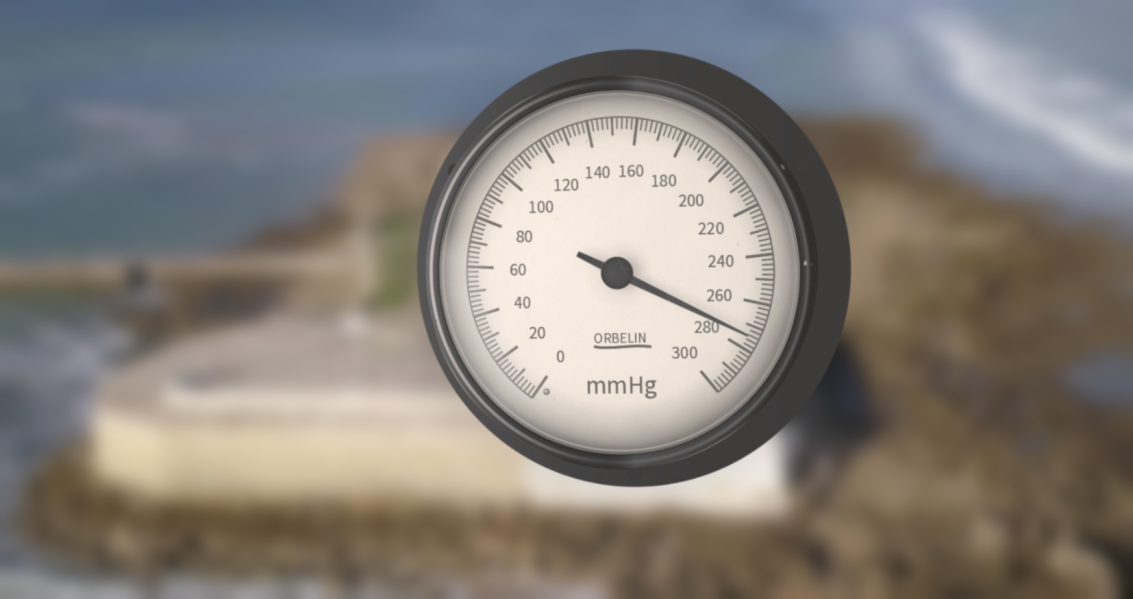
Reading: 274 mmHg
